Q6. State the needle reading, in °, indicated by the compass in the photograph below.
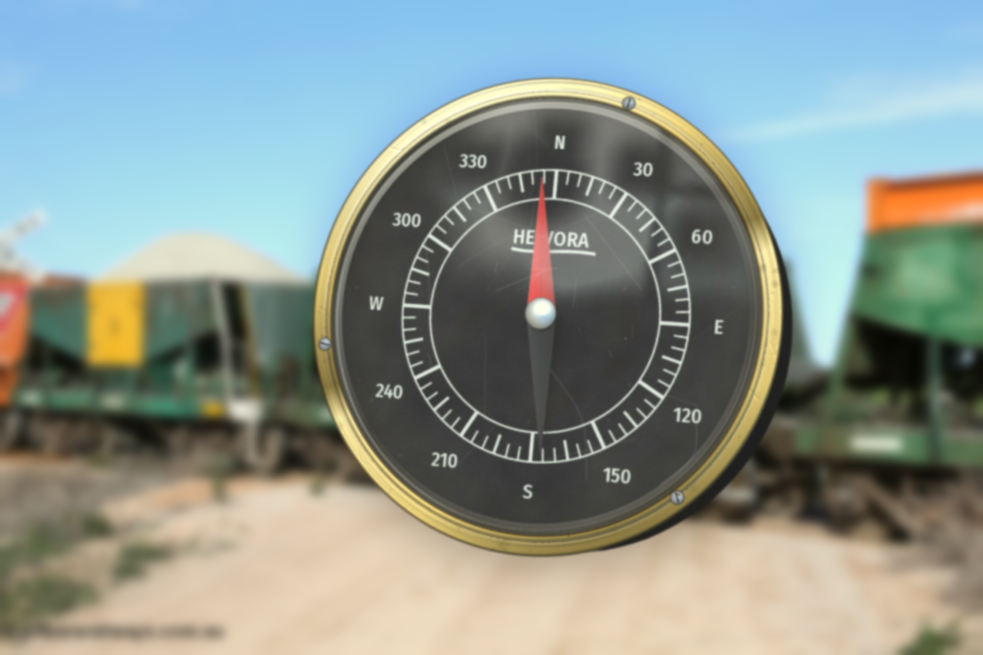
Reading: 355 °
